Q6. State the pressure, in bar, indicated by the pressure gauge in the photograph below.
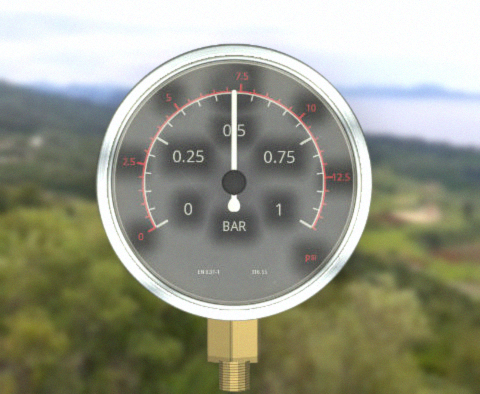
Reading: 0.5 bar
